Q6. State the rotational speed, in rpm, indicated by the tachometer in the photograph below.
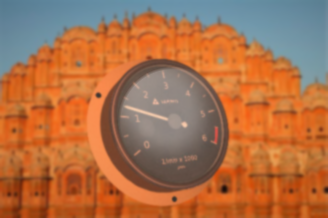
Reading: 1250 rpm
